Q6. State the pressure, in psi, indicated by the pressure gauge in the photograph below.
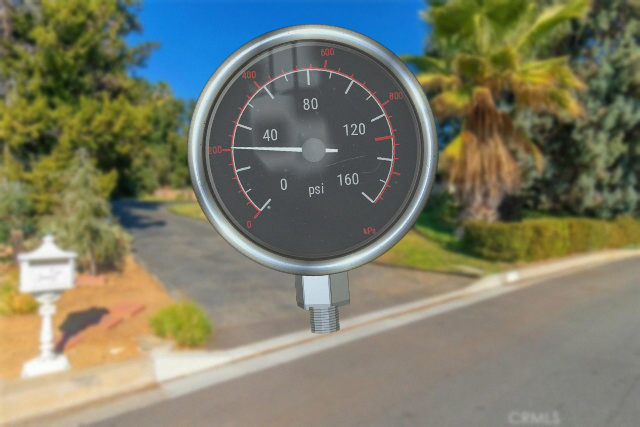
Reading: 30 psi
